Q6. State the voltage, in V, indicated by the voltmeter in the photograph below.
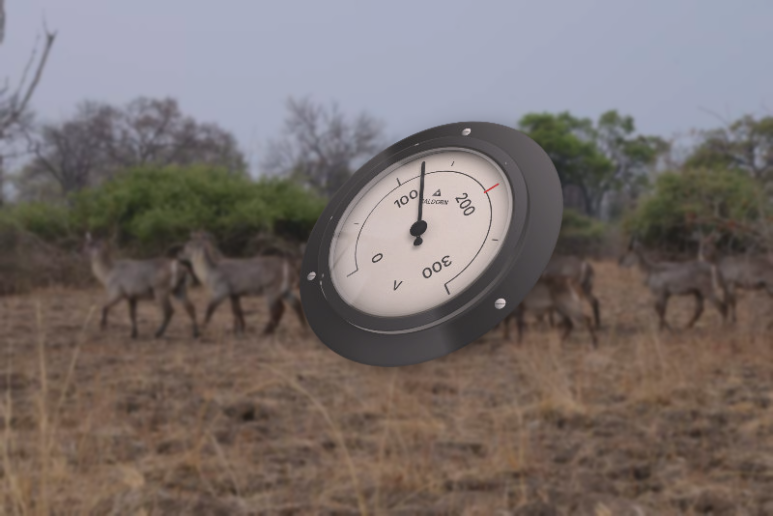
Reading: 125 V
